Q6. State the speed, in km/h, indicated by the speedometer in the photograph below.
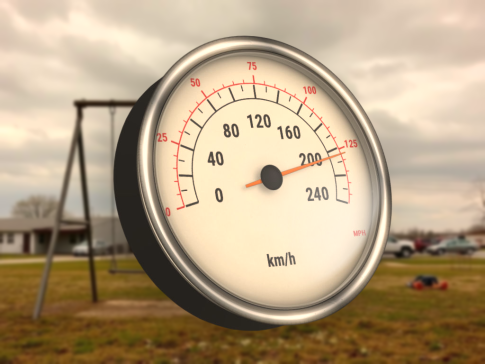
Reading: 205 km/h
